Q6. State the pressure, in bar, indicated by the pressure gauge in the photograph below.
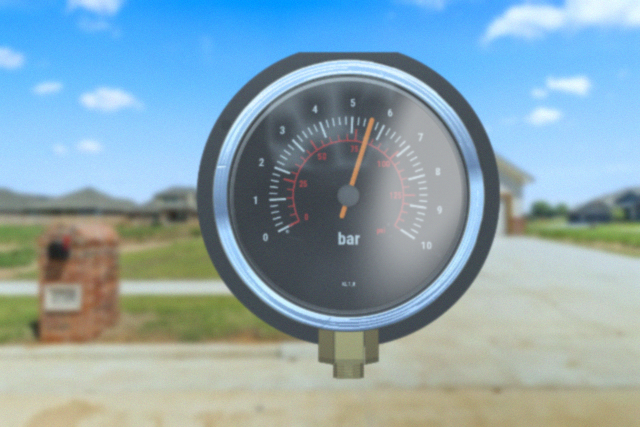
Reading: 5.6 bar
